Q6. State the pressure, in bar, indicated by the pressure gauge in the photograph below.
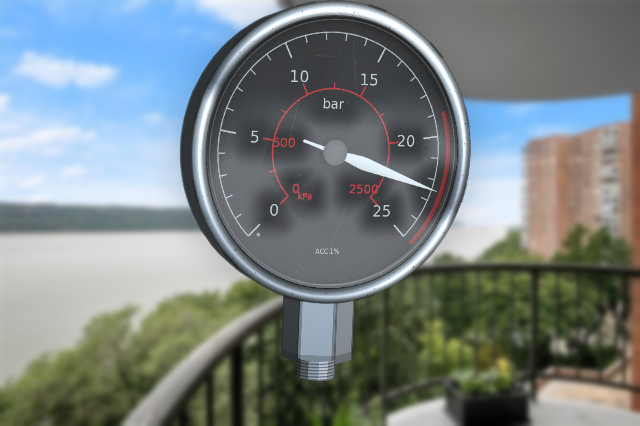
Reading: 22.5 bar
